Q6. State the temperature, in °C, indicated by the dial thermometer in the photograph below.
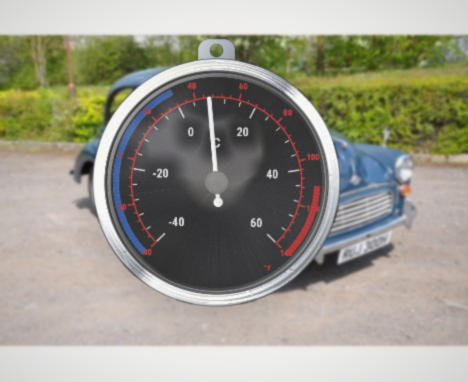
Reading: 8 °C
